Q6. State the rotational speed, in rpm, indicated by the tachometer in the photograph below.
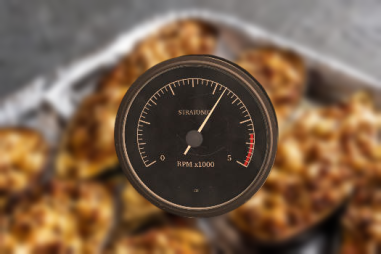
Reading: 3200 rpm
